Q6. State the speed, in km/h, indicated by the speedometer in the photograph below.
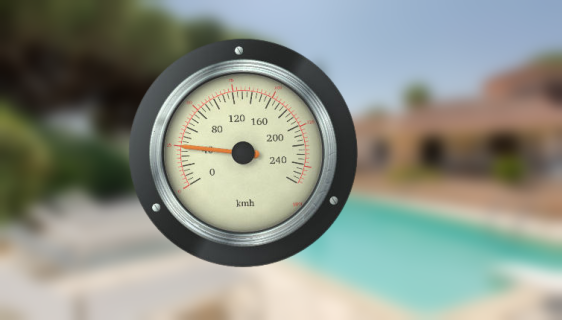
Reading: 40 km/h
